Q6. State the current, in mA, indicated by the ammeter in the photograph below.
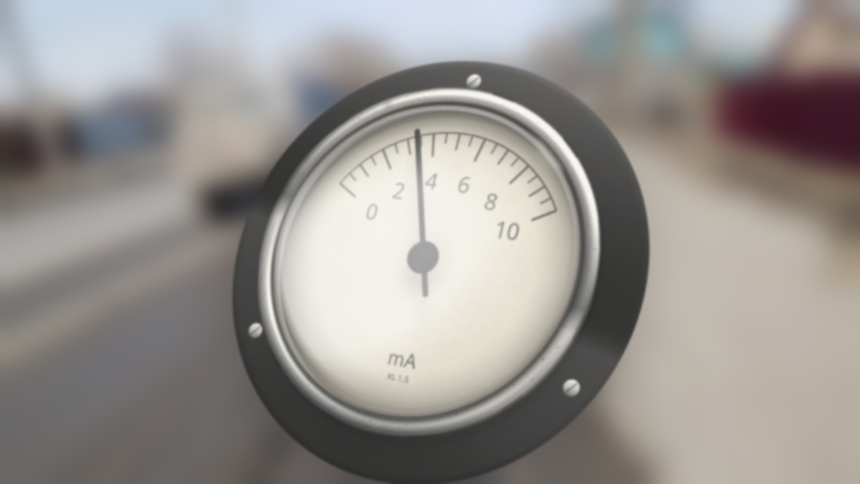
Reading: 3.5 mA
